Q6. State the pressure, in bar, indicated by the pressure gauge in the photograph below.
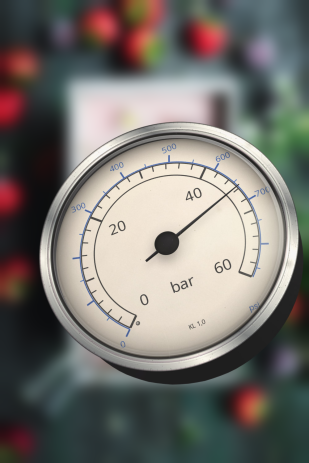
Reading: 46 bar
